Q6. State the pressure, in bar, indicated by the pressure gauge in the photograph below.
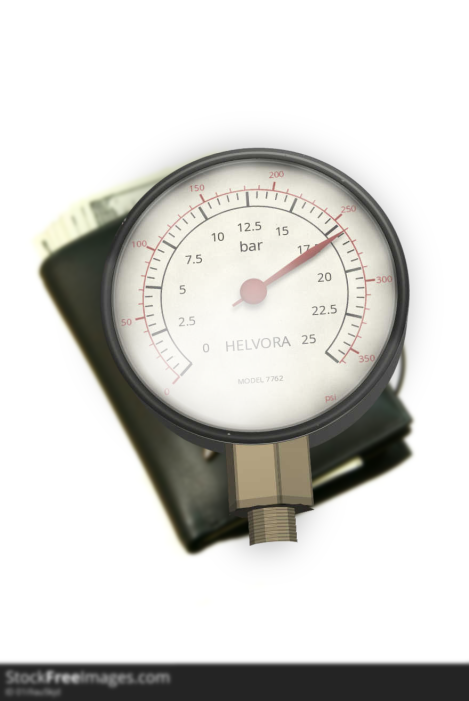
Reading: 18 bar
